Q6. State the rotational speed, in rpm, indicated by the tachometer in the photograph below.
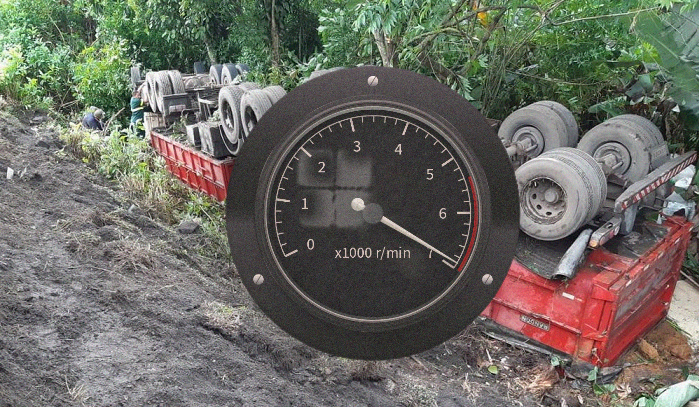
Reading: 6900 rpm
